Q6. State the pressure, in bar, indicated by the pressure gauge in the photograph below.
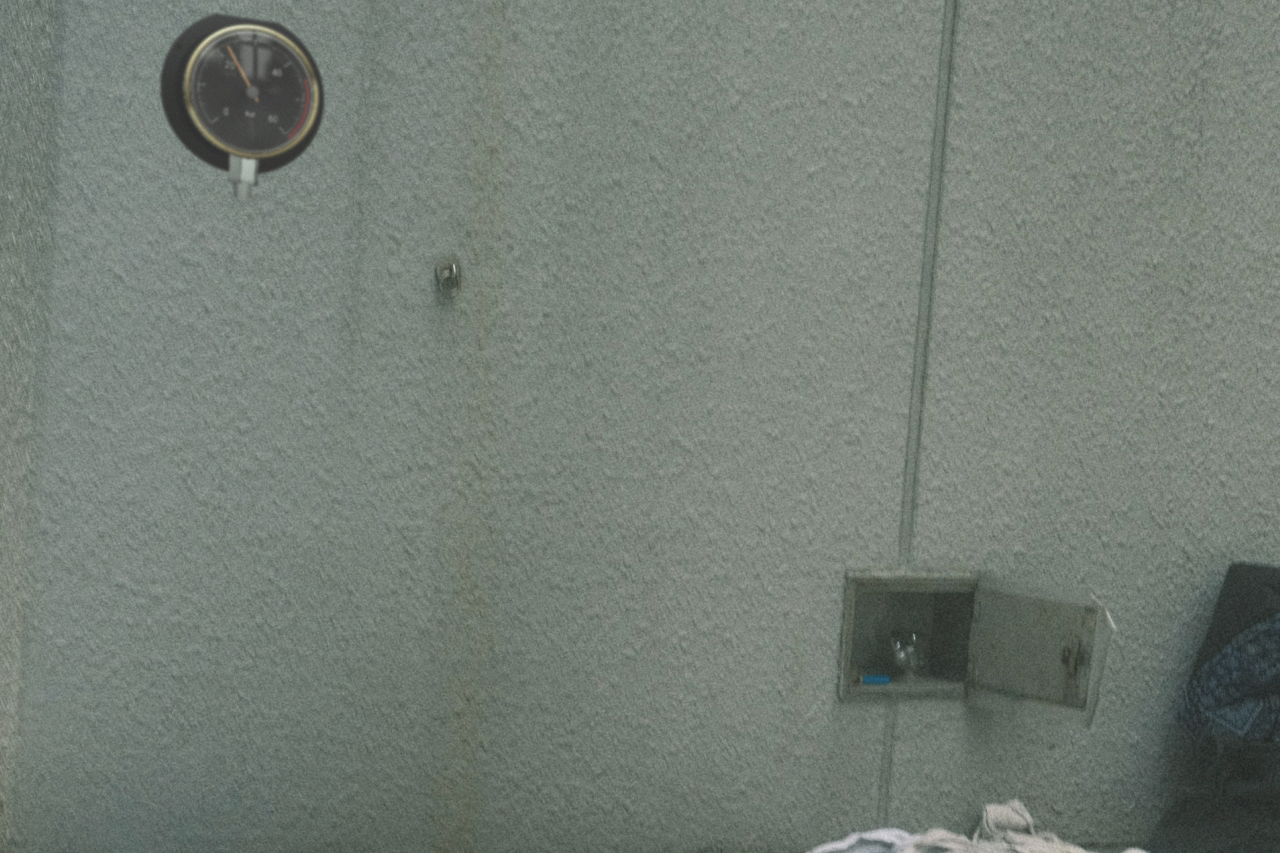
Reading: 22.5 bar
